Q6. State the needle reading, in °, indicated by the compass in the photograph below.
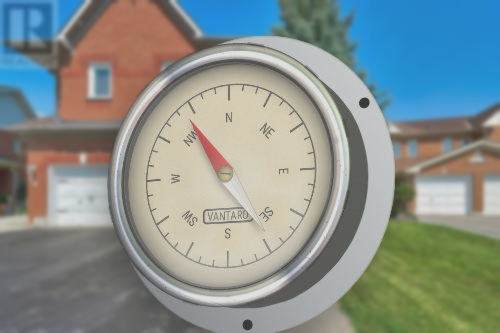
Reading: 325 °
